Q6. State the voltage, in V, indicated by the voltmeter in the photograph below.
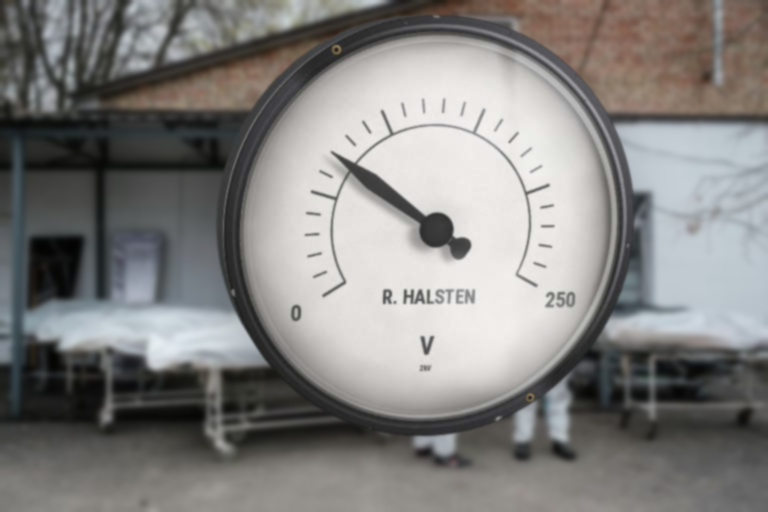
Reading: 70 V
